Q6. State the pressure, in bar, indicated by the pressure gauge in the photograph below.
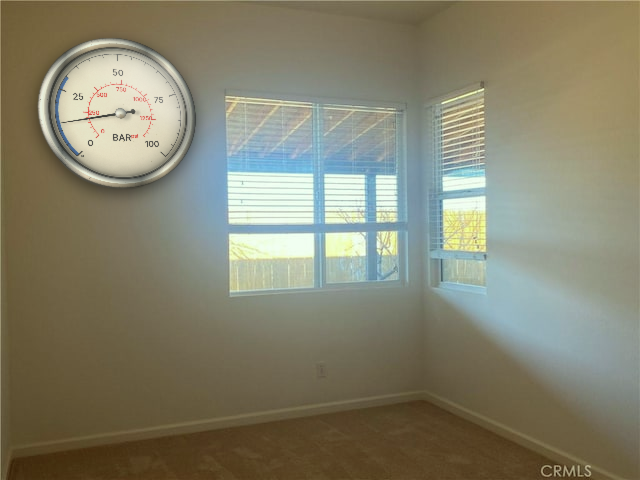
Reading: 12.5 bar
